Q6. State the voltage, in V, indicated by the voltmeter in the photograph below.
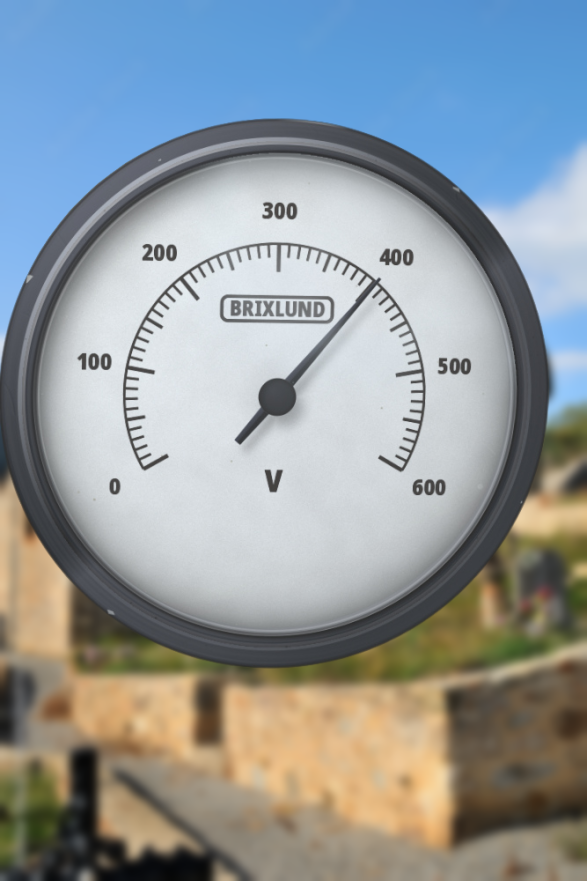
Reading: 400 V
